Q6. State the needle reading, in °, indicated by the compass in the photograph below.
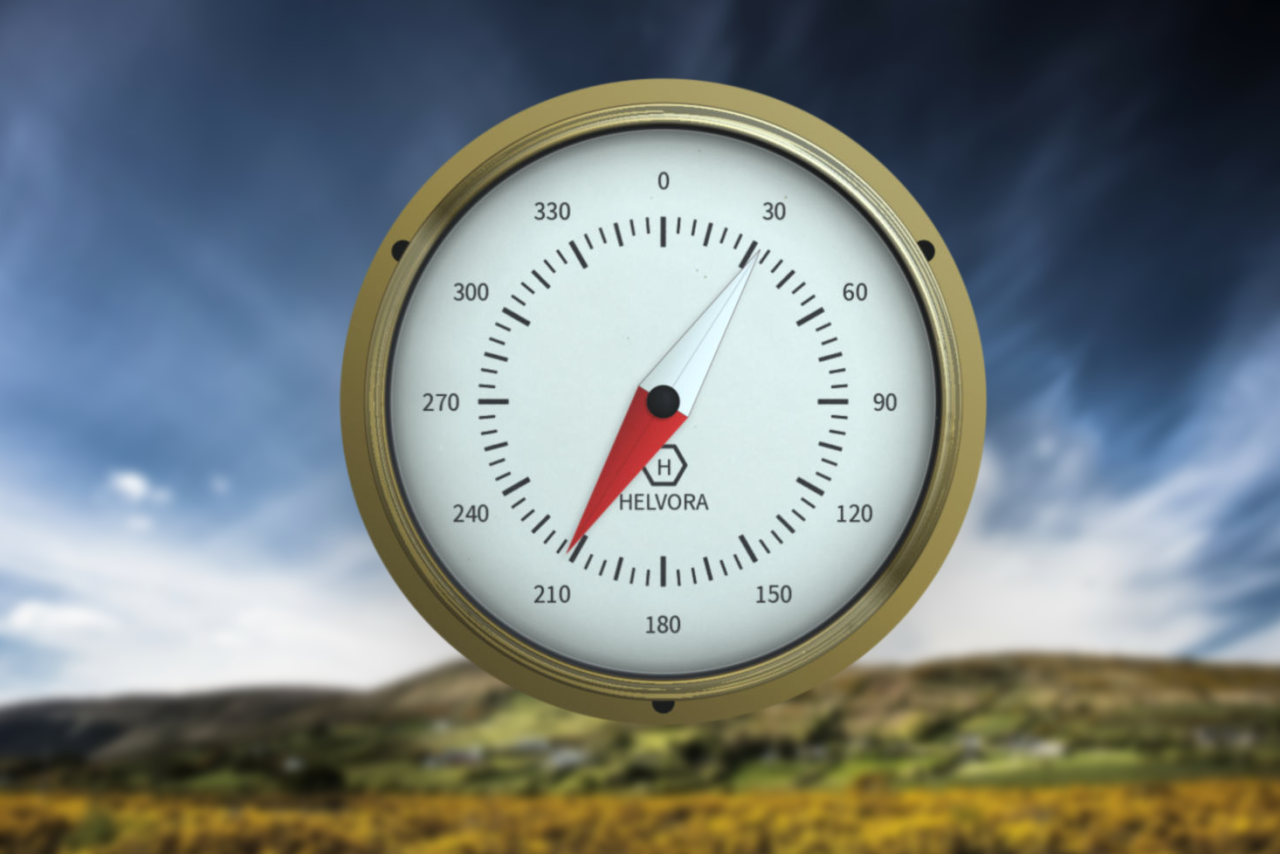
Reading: 212.5 °
